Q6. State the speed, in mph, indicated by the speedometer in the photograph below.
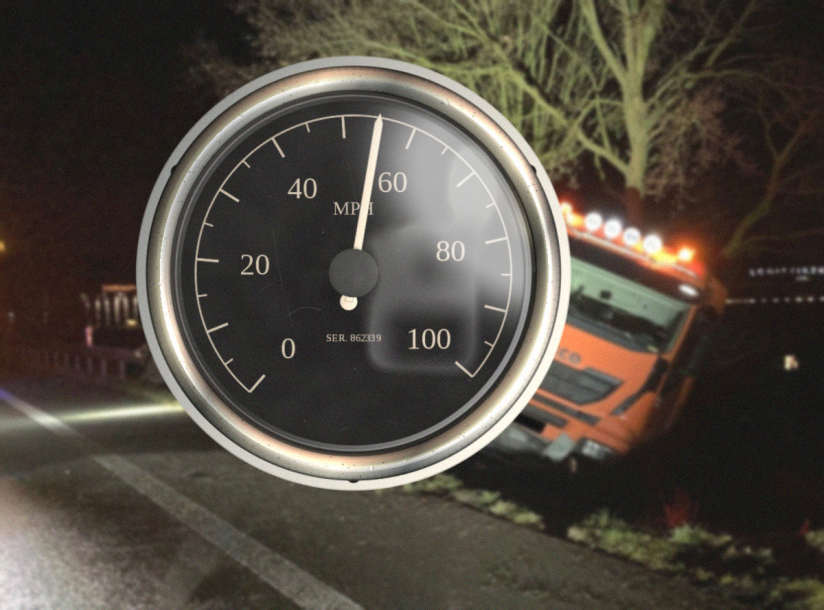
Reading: 55 mph
